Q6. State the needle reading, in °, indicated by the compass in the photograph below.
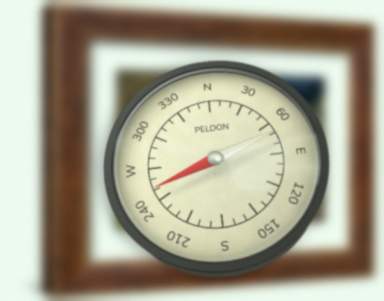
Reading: 250 °
